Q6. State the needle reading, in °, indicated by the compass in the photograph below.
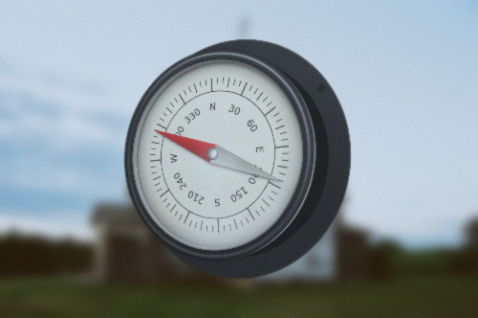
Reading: 295 °
